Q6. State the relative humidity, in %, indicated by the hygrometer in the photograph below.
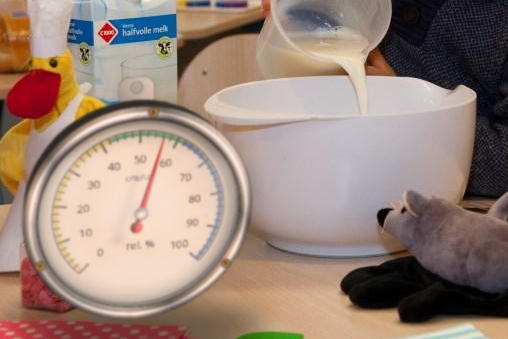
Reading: 56 %
